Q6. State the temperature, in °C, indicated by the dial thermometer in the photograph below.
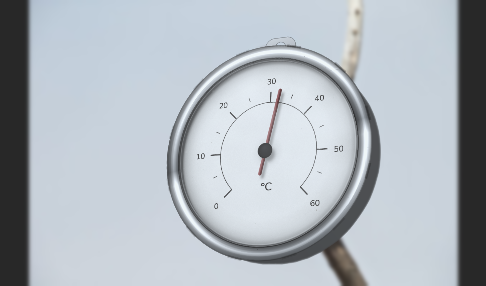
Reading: 32.5 °C
